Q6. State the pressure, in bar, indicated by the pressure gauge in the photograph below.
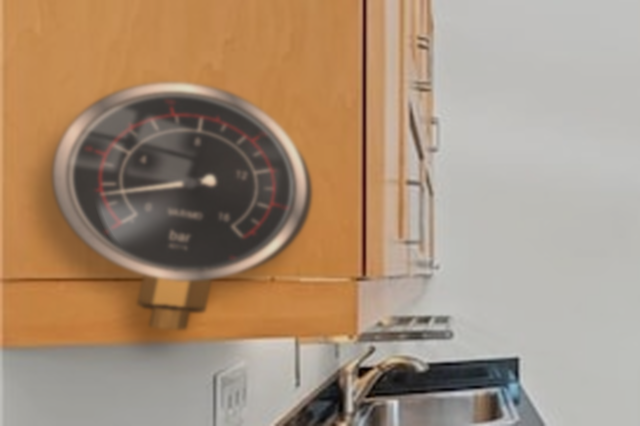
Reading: 1.5 bar
